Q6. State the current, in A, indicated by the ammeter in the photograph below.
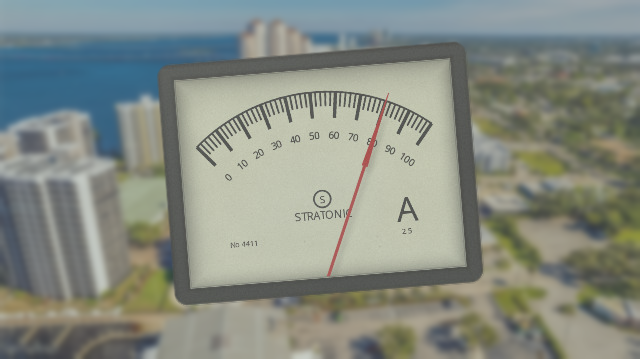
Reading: 80 A
